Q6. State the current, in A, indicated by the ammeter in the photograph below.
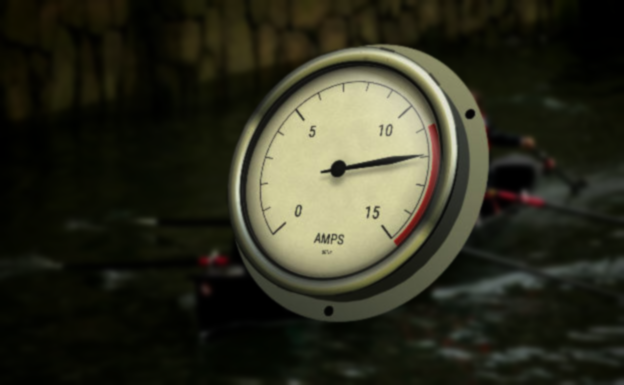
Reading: 12 A
